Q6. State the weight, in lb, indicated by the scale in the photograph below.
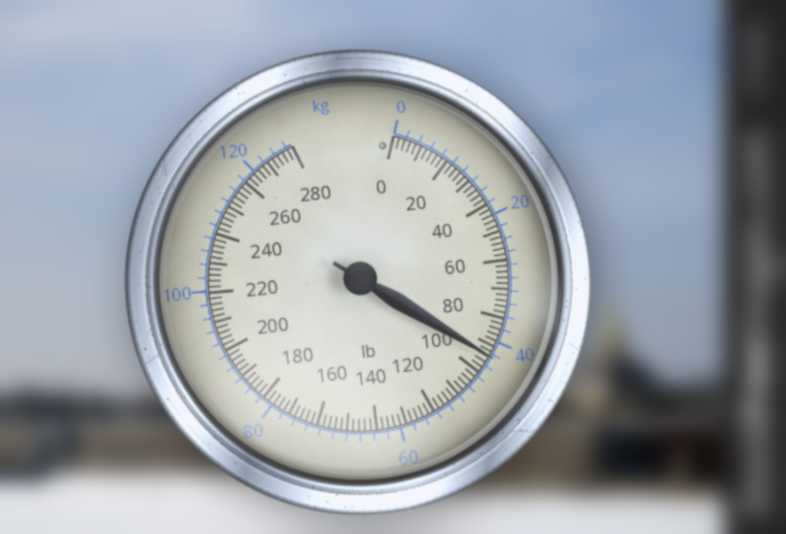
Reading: 94 lb
